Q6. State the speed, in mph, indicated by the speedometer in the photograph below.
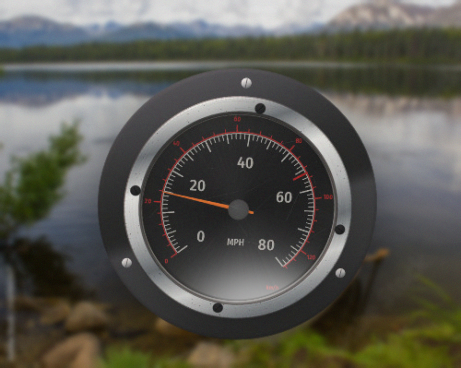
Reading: 15 mph
